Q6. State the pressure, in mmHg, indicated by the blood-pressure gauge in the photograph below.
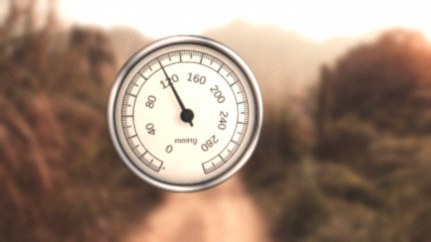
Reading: 120 mmHg
